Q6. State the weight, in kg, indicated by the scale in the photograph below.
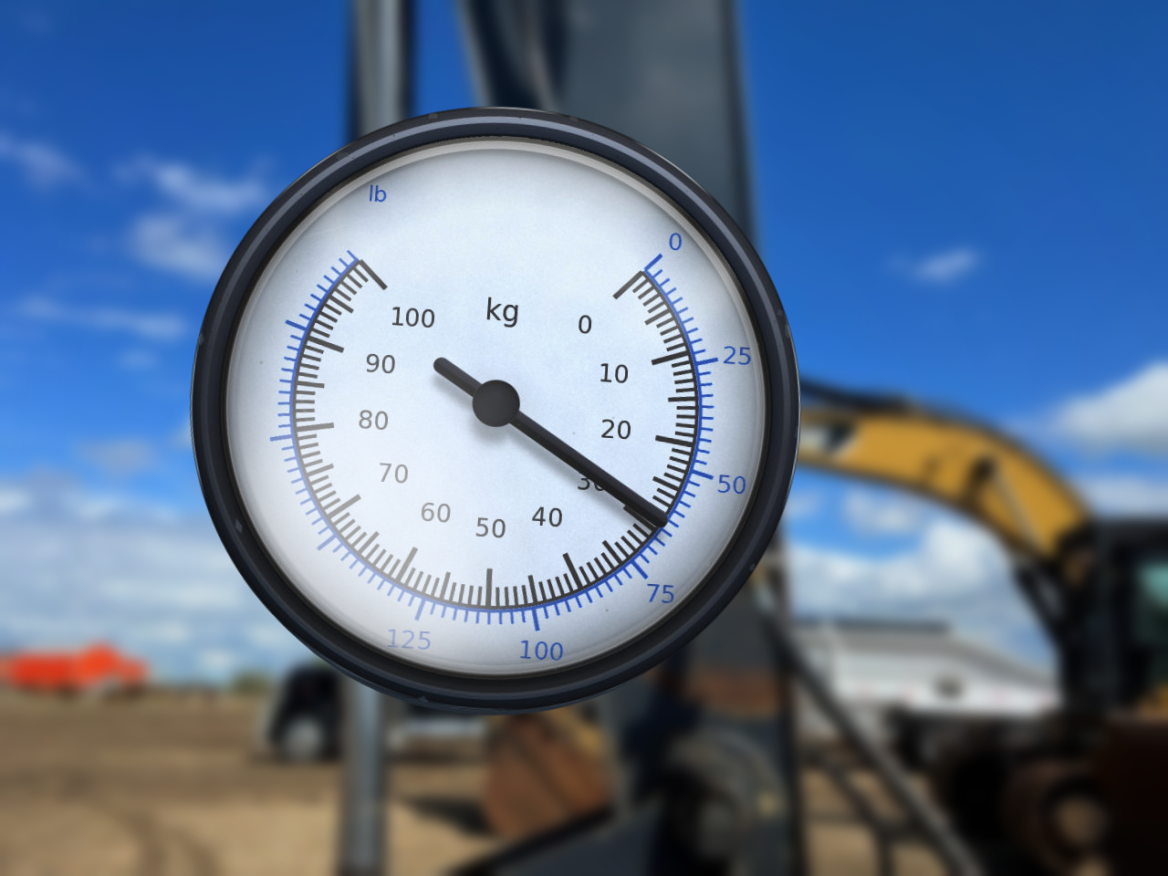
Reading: 29 kg
